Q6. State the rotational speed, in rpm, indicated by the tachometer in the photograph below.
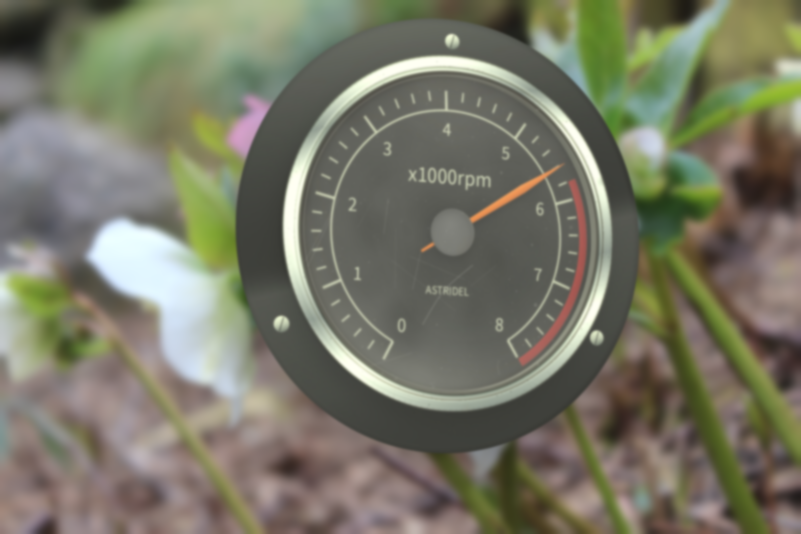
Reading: 5600 rpm
